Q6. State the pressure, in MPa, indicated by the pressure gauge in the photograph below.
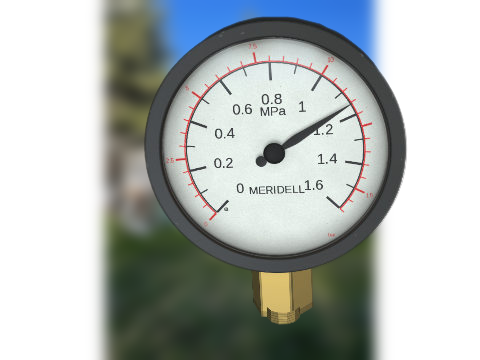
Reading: 1.15 MPa
